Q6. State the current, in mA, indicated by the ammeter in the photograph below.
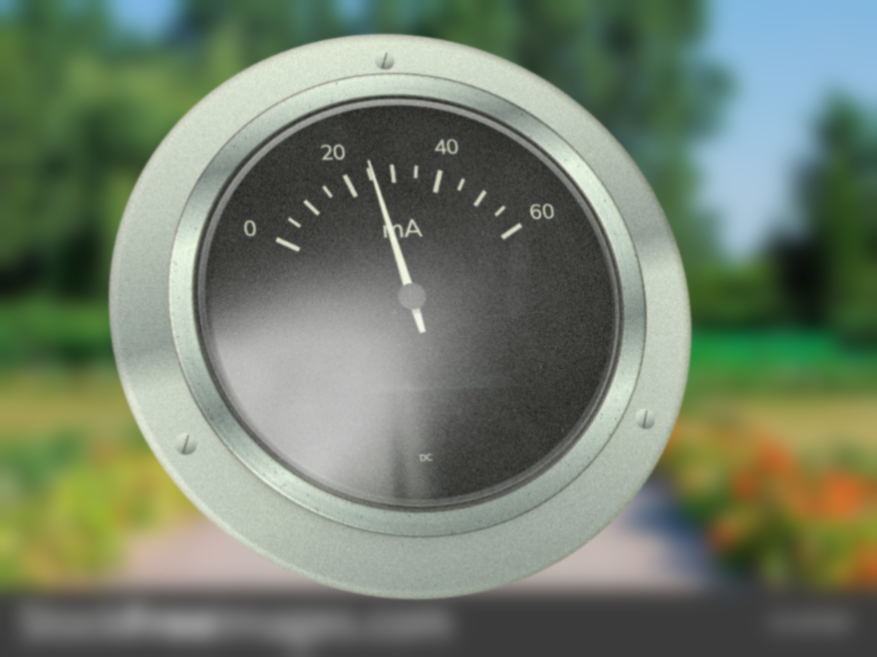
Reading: 25 mA
